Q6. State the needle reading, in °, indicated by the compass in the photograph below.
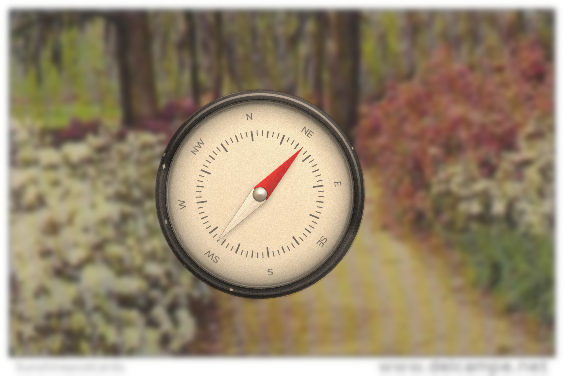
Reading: 50 °
